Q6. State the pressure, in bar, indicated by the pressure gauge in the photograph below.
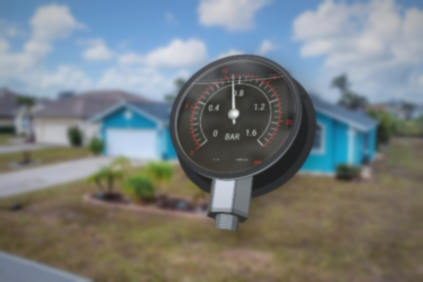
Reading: 0.75 bar
